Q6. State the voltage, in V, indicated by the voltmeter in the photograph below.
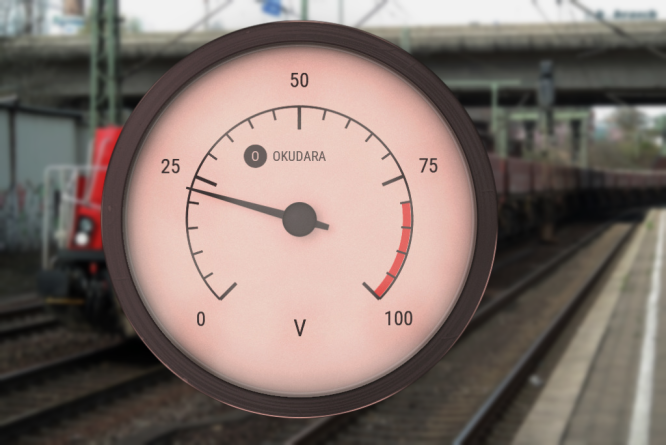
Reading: 22.5 V
